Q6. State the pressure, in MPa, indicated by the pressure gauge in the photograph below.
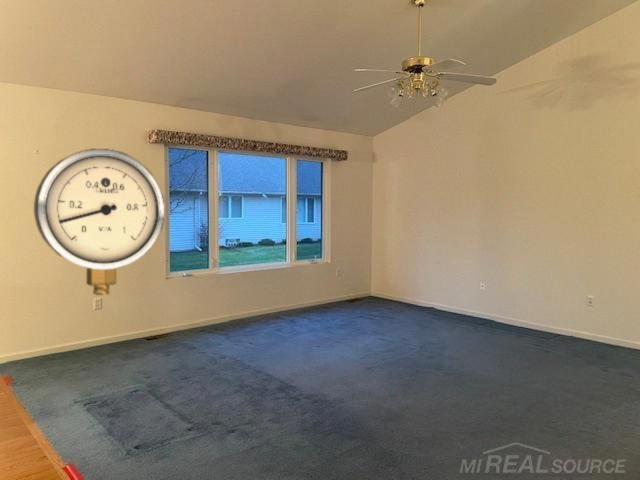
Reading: 0.1 MPa
